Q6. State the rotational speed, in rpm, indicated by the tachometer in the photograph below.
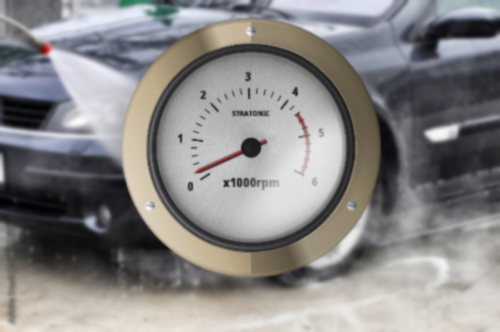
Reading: 200 rpm
